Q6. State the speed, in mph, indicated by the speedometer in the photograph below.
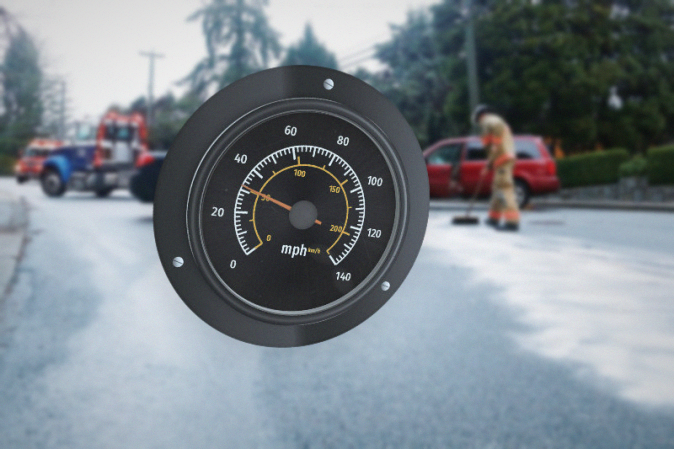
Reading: 32 mph
